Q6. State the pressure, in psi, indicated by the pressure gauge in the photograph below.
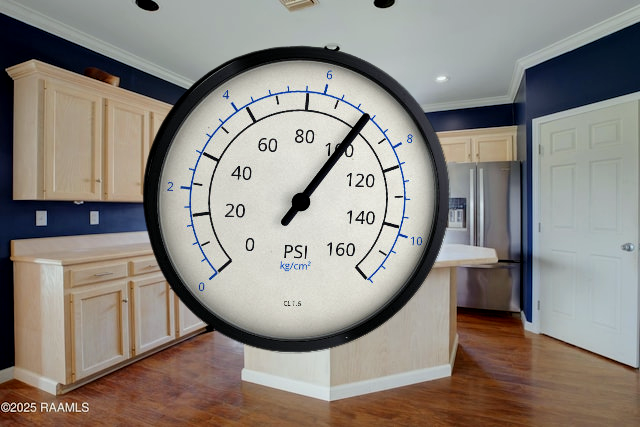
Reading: 100 psi
